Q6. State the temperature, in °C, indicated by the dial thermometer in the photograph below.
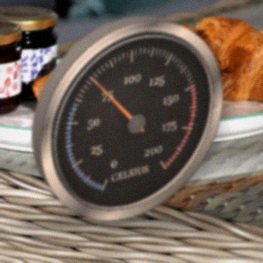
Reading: 75 °C
